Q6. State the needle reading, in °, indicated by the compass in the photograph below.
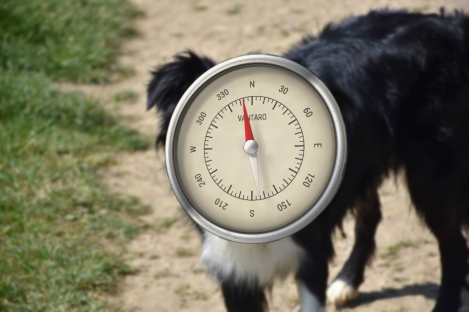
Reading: 350 °
